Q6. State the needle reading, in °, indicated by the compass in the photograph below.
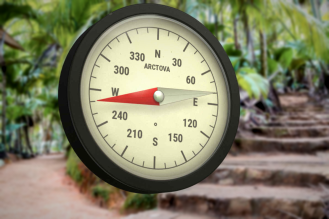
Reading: 260 °
